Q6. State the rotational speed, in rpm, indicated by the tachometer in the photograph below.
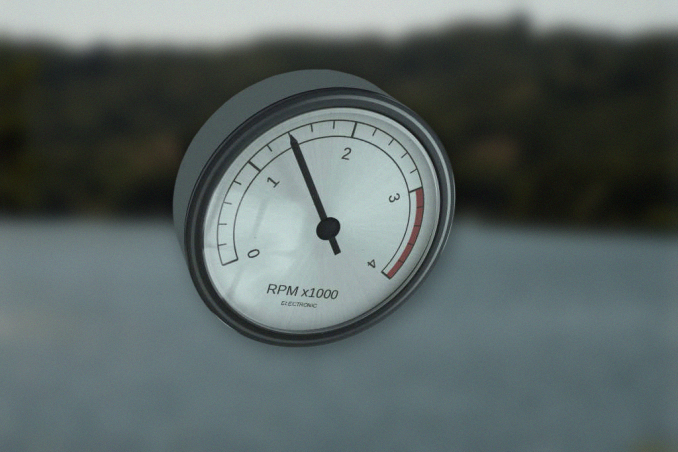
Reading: 1400 rpm
